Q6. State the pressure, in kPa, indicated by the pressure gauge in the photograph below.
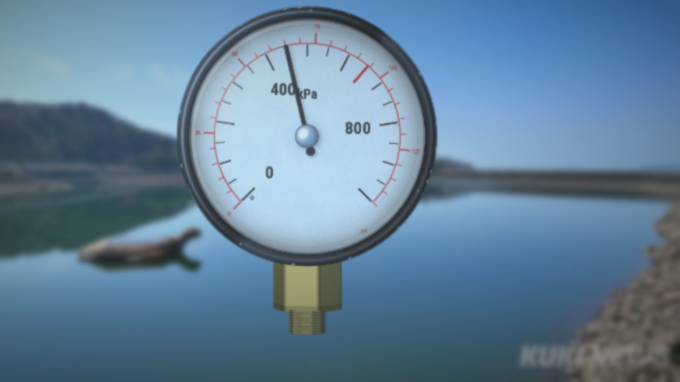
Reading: 450 kPa
